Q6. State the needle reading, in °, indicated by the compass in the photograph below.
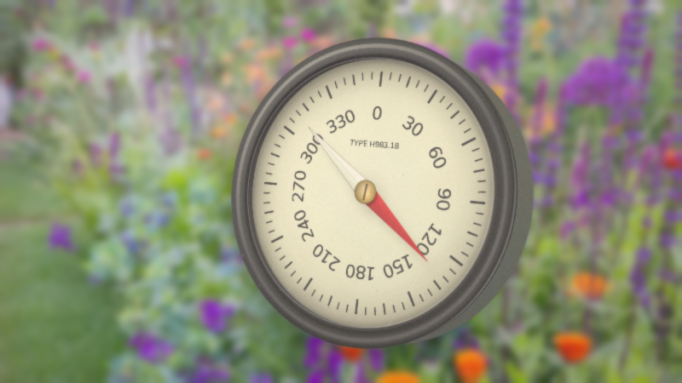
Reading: 130 °
